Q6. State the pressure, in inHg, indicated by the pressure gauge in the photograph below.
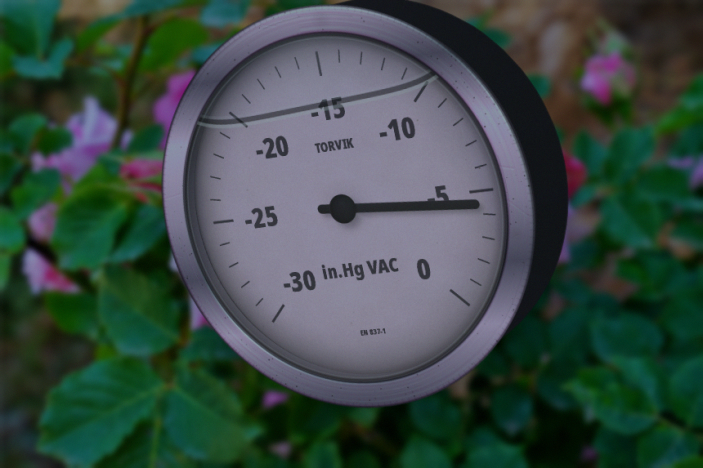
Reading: -4.5 inHg
